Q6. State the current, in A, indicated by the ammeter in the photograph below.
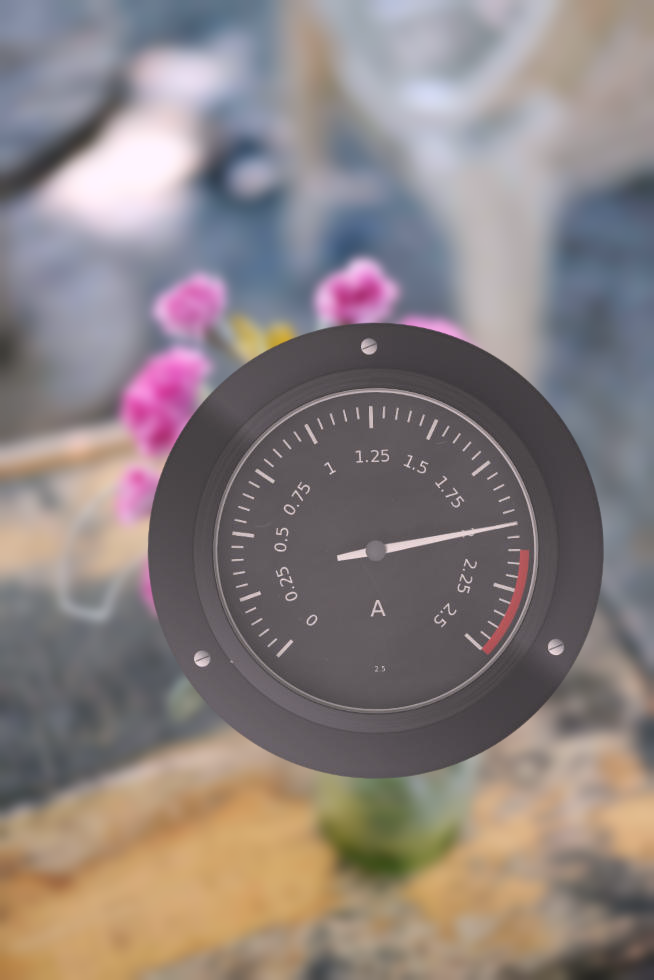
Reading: 2 A
